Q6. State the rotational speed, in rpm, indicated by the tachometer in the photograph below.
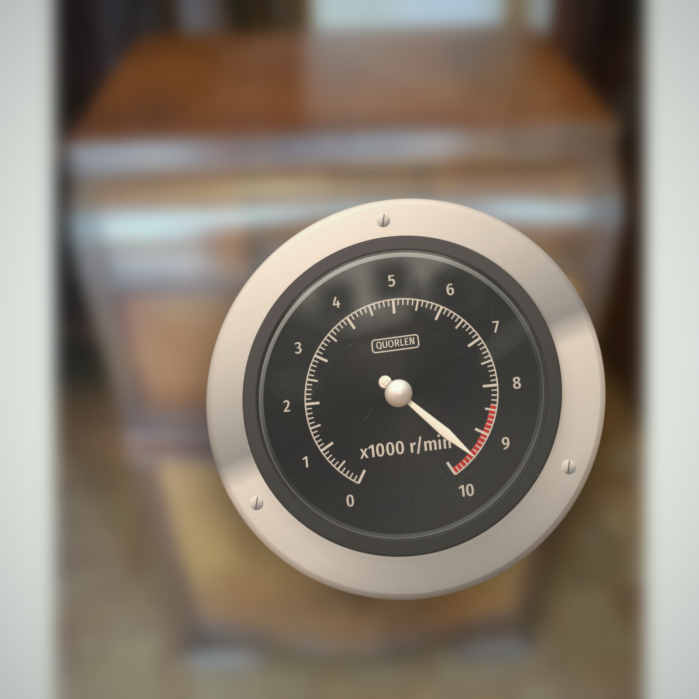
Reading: 9500 rpm
